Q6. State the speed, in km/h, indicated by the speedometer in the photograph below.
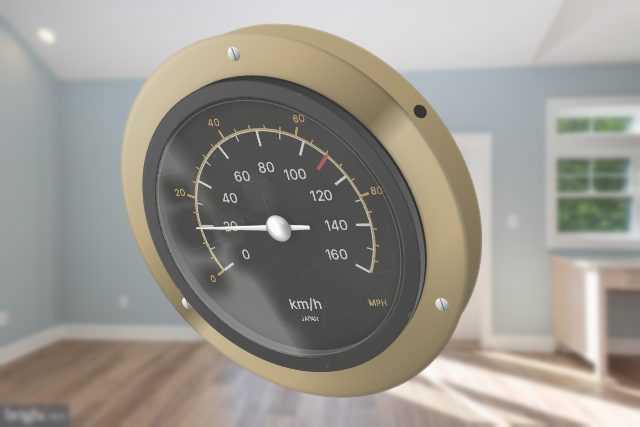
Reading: 20 km/h
